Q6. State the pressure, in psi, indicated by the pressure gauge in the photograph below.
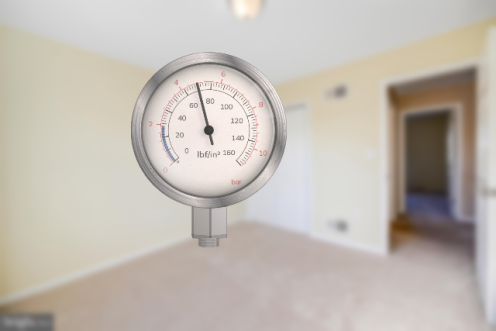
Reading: 70 psi
